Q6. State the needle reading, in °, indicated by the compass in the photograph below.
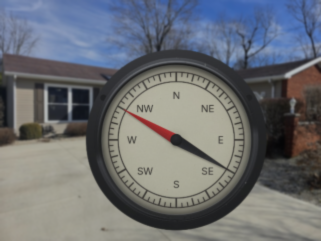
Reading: 300 °
